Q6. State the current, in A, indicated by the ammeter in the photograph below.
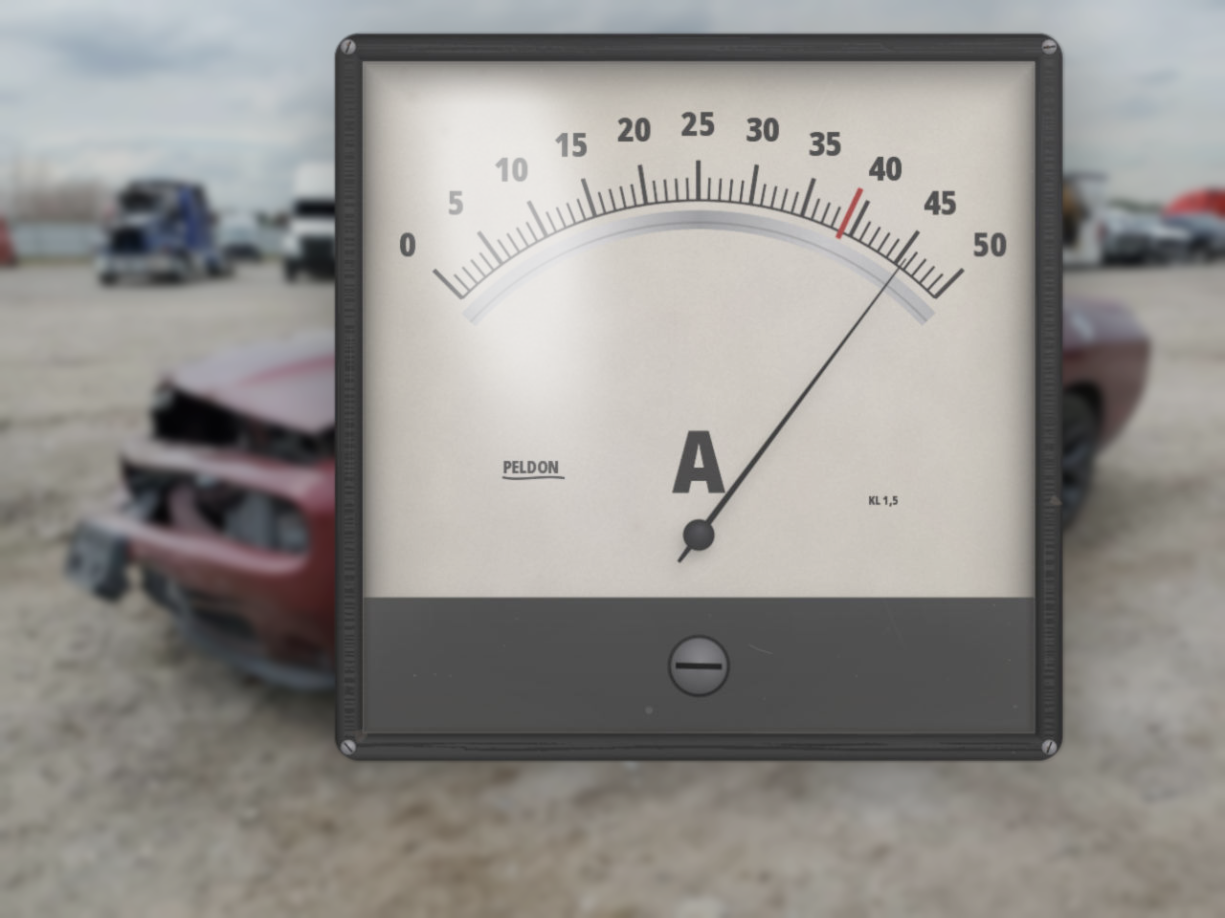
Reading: 45.5 A
